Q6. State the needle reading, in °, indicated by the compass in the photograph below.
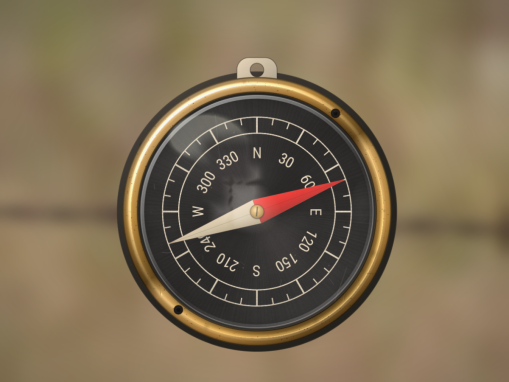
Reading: 70 °
